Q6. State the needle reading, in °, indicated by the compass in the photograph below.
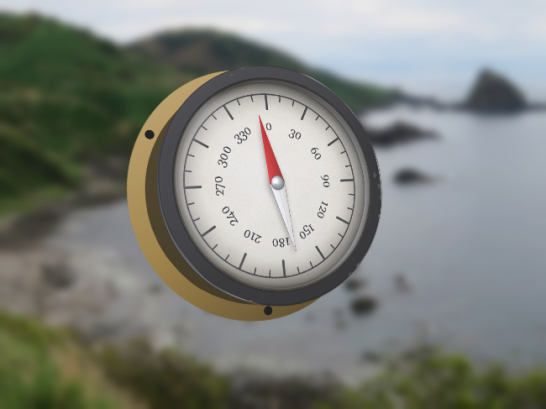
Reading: 350 °
